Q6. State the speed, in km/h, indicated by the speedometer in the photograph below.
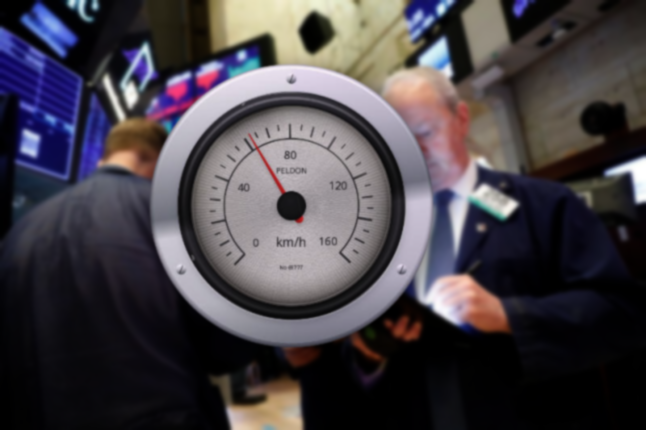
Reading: 62.5 km/h
